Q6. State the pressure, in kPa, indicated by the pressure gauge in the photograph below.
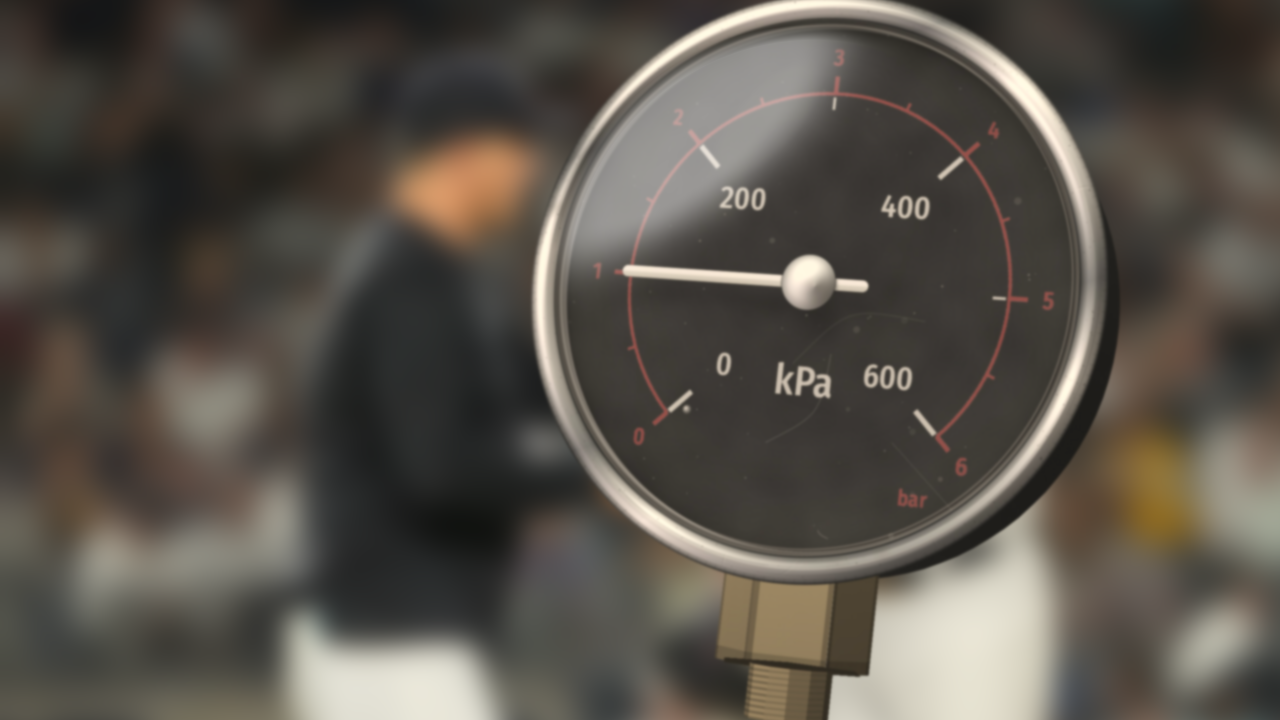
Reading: 100 kPa
